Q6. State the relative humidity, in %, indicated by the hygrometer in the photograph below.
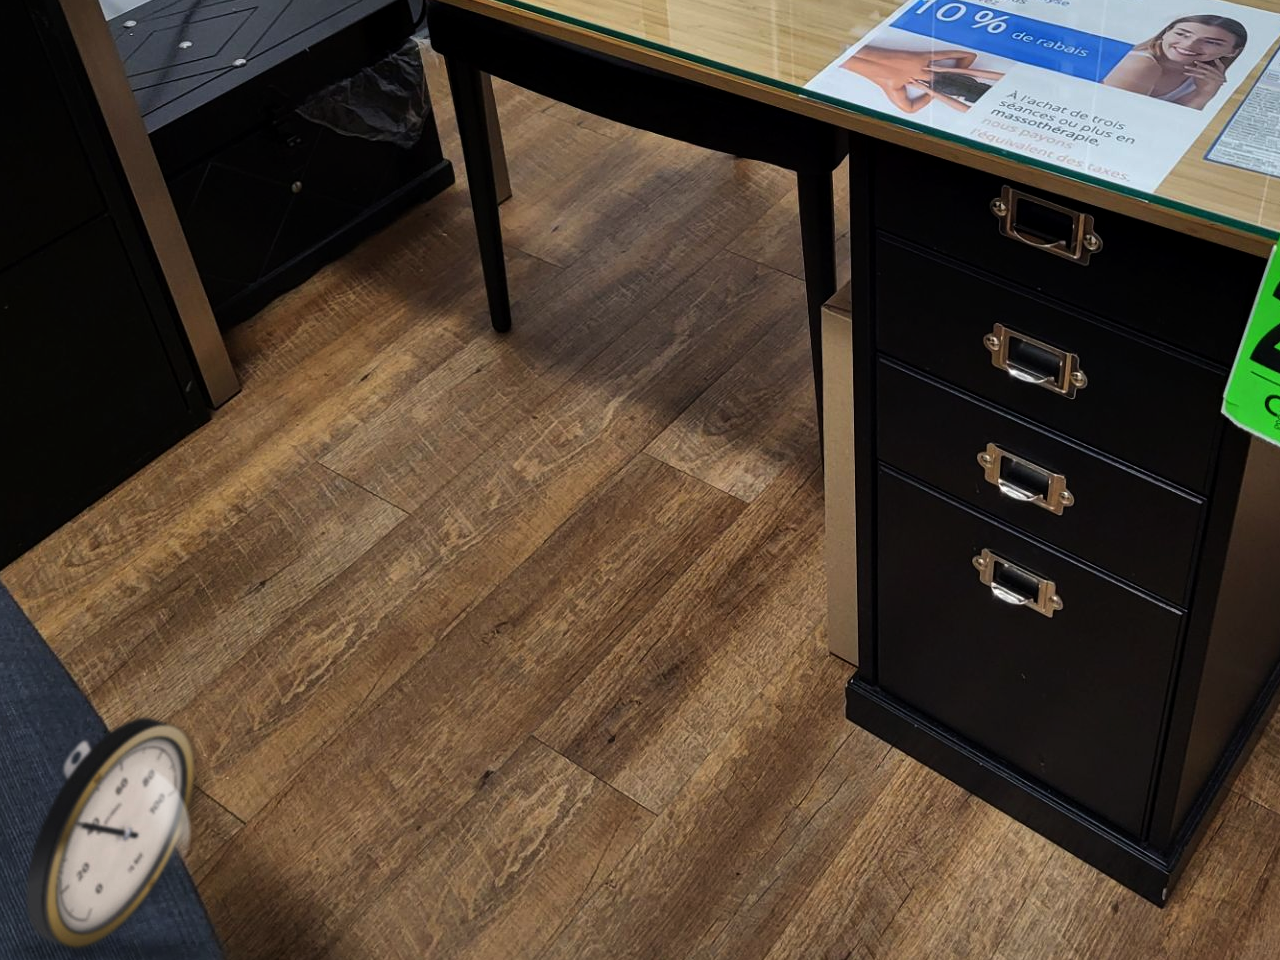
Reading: 40 %
